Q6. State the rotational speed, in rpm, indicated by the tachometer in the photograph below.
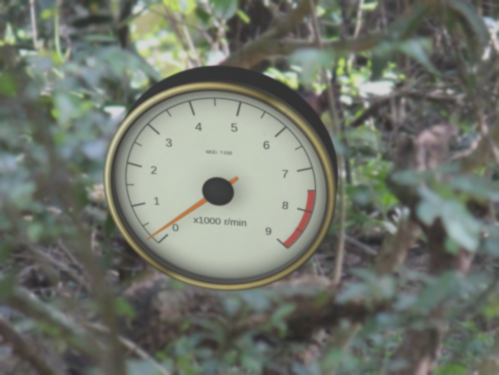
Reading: 250 rpm
